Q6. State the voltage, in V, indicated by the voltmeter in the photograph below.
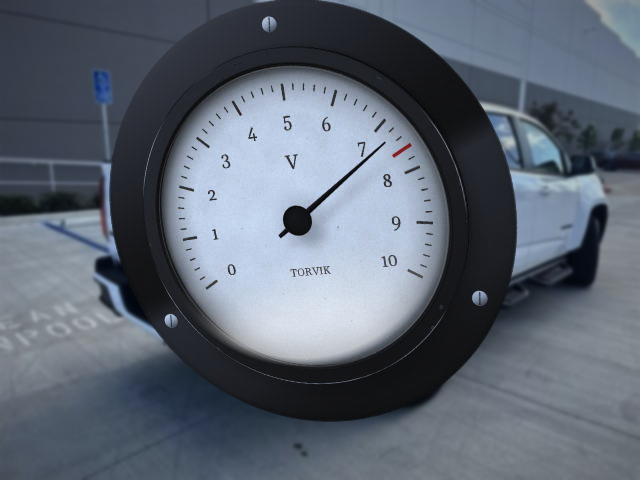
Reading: 7.3 V
